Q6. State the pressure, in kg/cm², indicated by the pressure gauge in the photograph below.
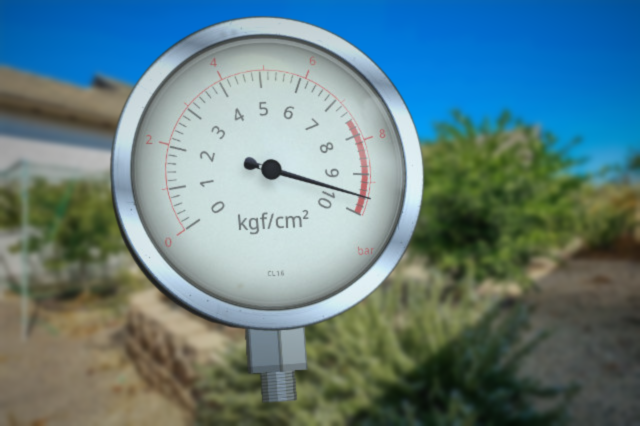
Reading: 9.6 kg/cm²
